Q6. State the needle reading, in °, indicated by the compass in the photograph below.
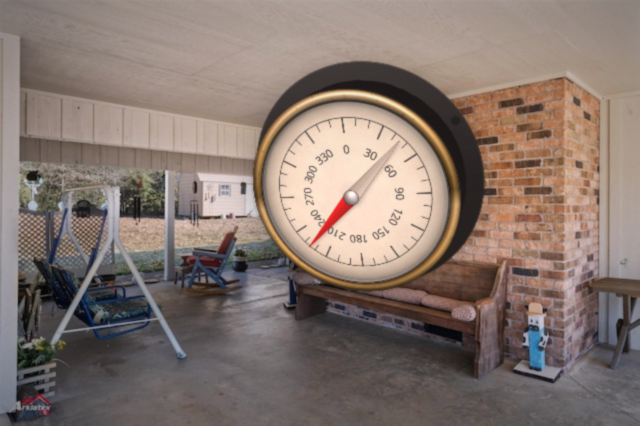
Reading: 225 °
